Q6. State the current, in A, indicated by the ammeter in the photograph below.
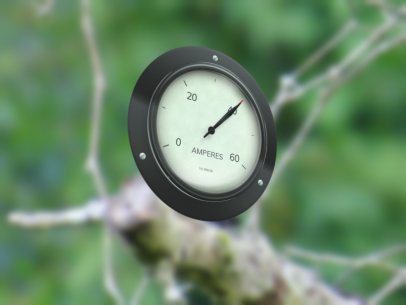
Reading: 40 A
